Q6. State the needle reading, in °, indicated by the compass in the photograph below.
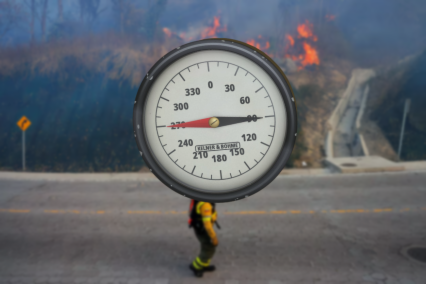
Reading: 270 °
